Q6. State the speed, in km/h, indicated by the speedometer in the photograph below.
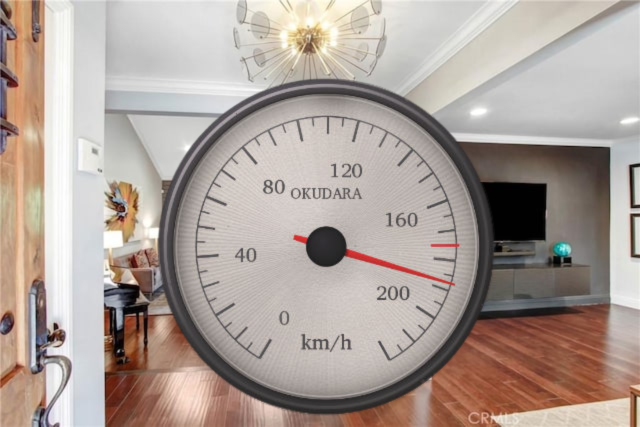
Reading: 187.5 km/h
